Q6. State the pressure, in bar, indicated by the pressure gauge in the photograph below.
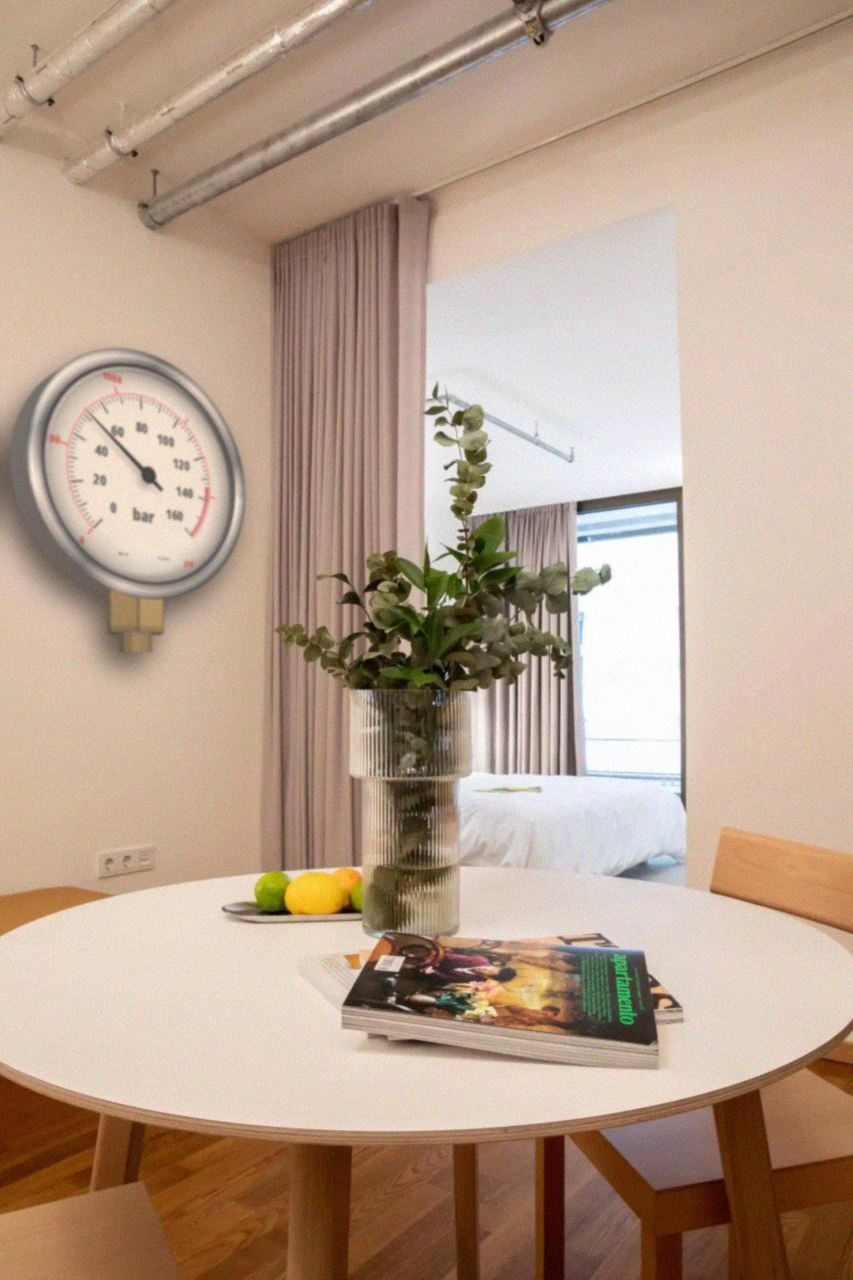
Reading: 50 bar
